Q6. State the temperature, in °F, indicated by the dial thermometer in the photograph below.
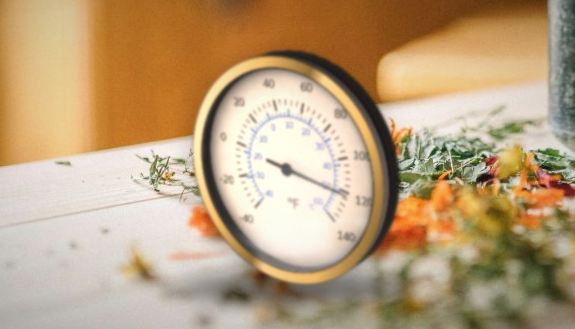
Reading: 120 °F
